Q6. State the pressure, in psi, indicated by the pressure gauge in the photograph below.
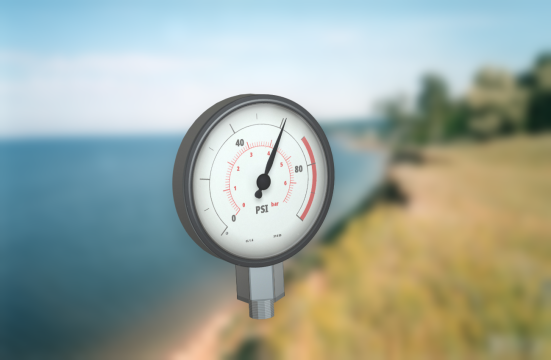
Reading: 60 psi
